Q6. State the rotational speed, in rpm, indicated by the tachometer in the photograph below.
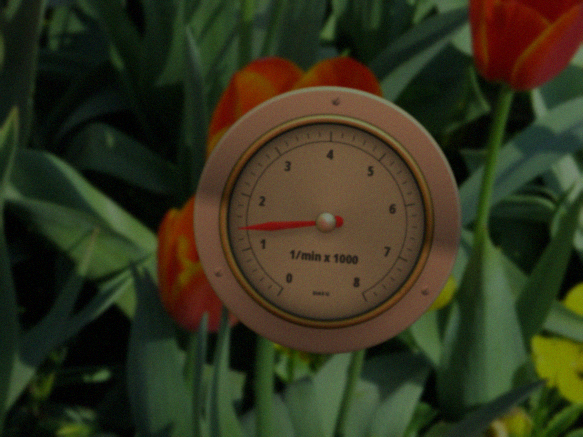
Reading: 1400 rpm
